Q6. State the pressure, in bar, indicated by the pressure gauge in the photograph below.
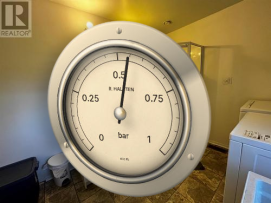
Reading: 0.55 bar
